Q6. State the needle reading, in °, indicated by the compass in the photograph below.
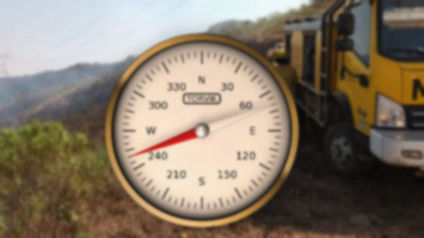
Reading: 250 °
